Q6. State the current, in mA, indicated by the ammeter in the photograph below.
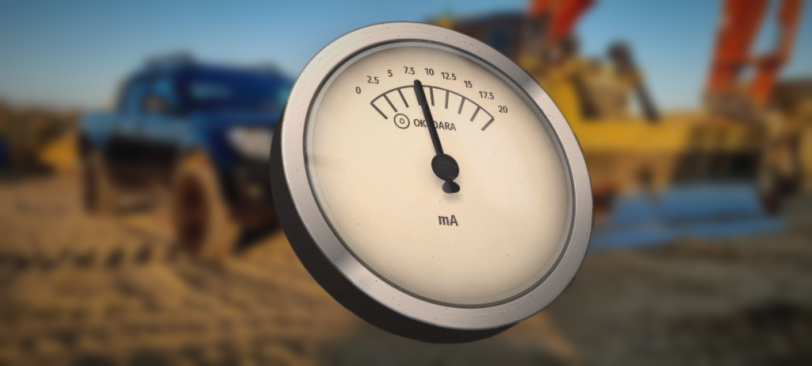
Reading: 7.5 mA
